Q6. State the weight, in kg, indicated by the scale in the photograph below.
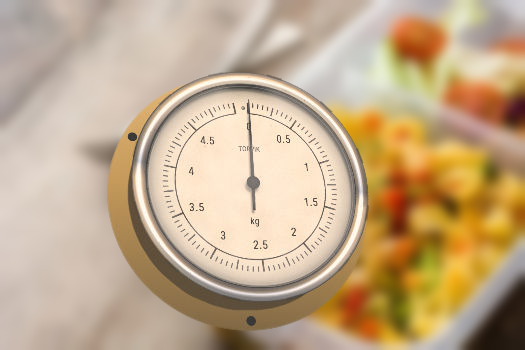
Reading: 0 kg
